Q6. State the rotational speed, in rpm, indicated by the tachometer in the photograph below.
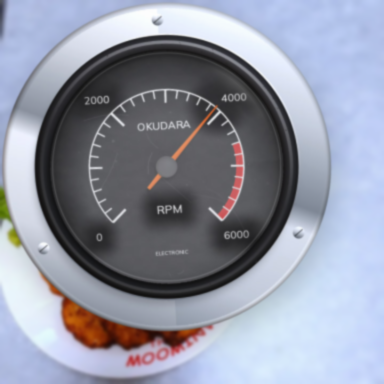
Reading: 3900 rpm
